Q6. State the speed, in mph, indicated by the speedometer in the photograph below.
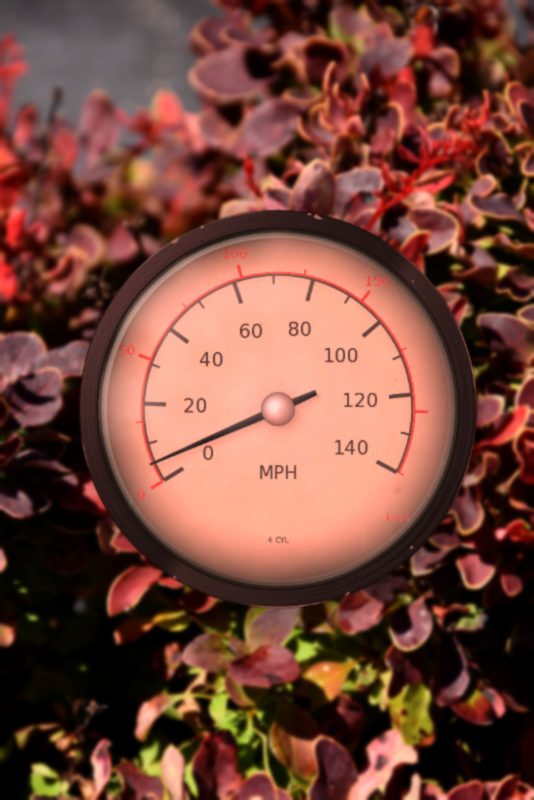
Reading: 5 mph
